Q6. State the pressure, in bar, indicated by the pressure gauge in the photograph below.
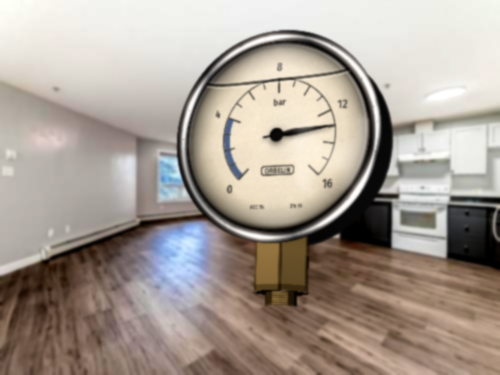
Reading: 13 bar
